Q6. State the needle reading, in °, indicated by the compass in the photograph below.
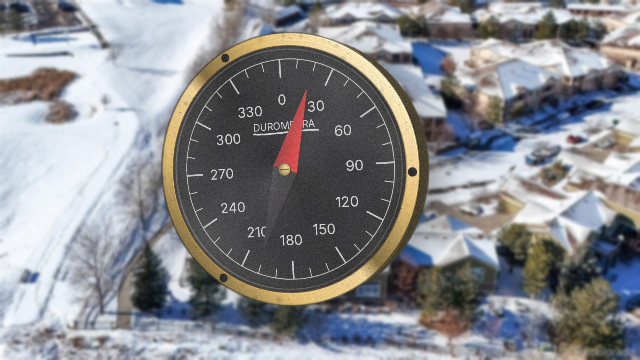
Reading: 20 °
